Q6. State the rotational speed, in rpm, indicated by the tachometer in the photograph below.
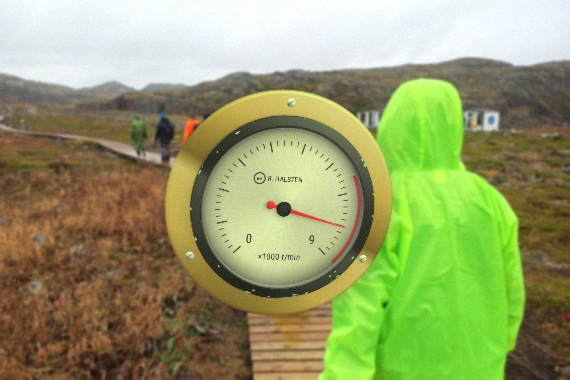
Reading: 8000 rpm
